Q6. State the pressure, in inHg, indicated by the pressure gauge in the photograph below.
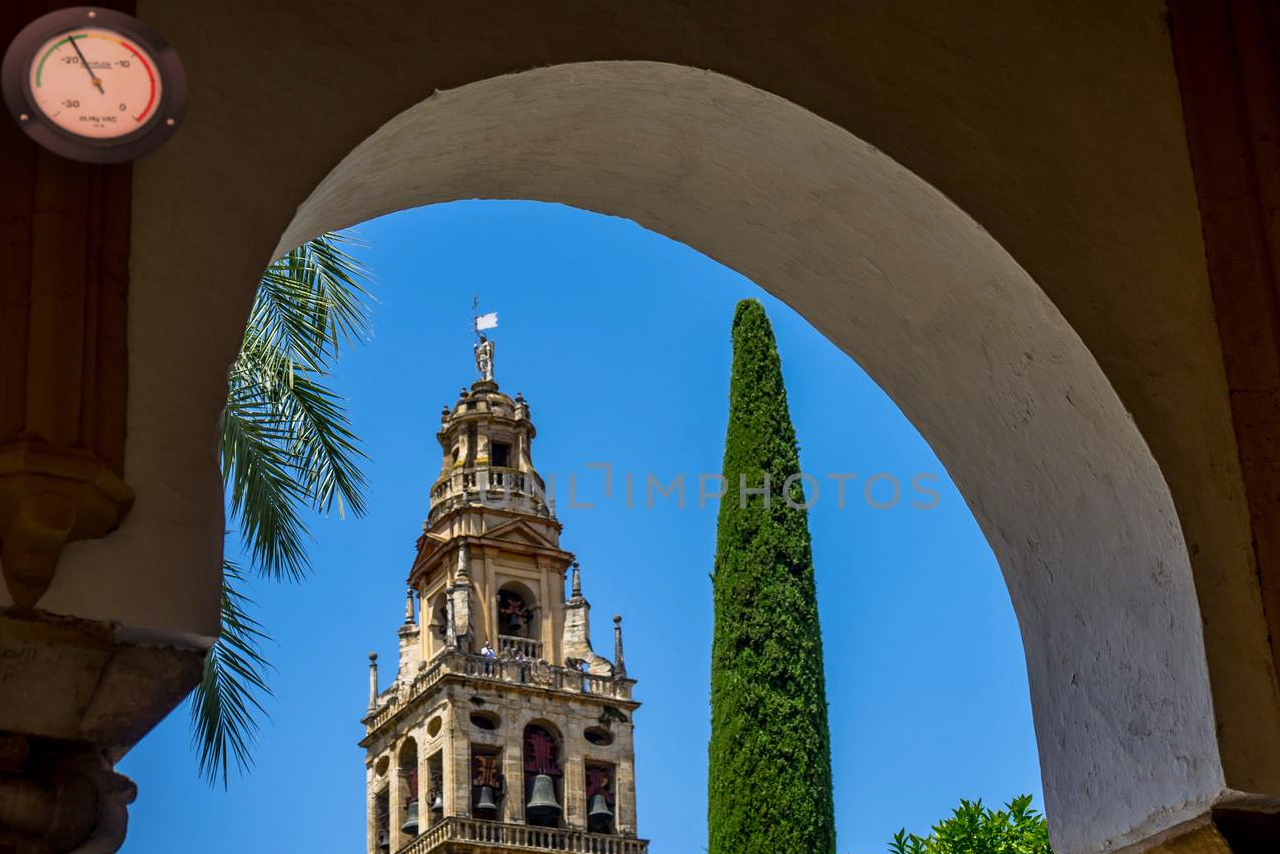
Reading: -18 inHg
